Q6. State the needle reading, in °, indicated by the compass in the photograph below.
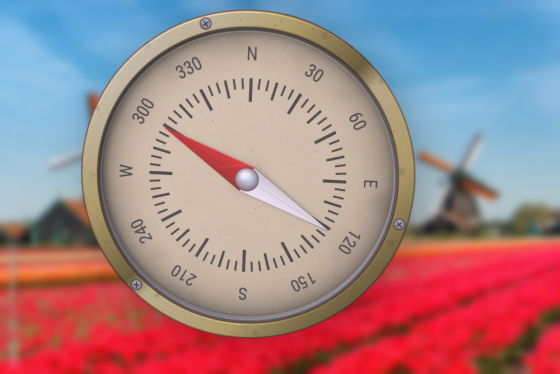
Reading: 300 °
